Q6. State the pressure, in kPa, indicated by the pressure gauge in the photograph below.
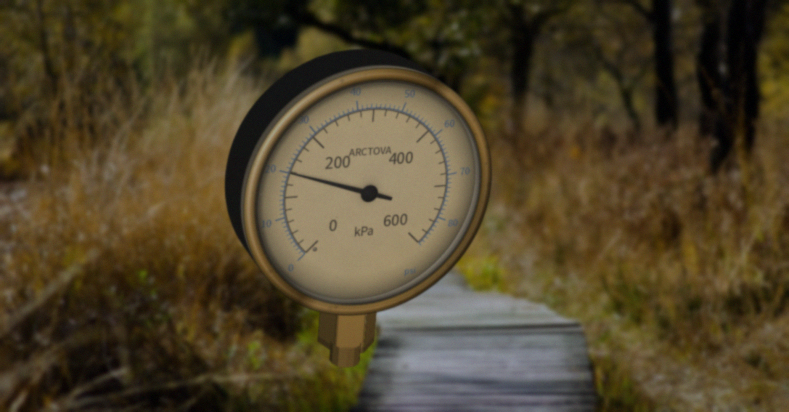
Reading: 140 kPa
